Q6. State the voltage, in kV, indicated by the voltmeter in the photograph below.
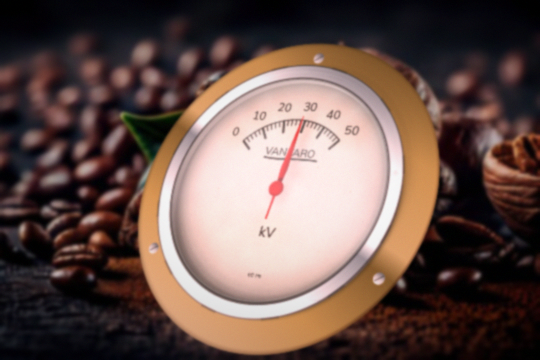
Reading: 30 kV
